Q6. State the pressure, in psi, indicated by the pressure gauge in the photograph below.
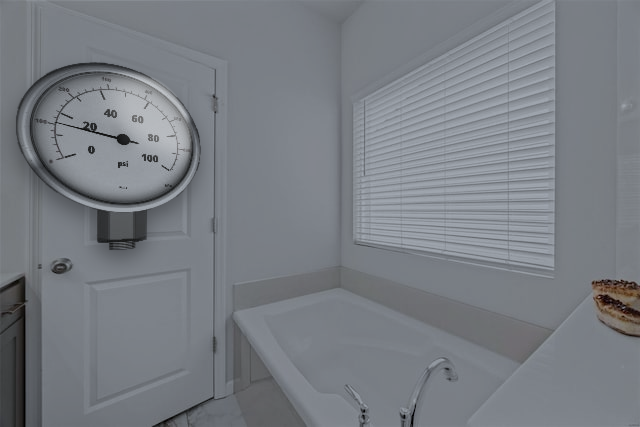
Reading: 15 psi
